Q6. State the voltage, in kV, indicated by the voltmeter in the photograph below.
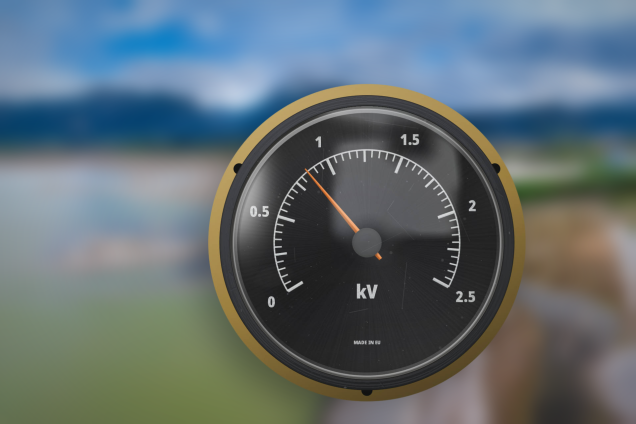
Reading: 0.85 kV
